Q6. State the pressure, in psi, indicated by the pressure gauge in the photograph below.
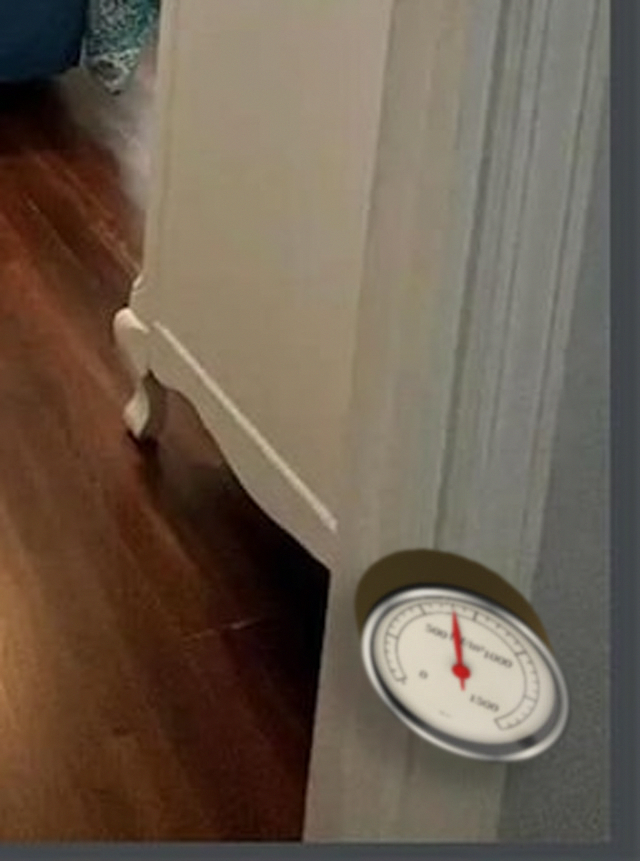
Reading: 650 psi
